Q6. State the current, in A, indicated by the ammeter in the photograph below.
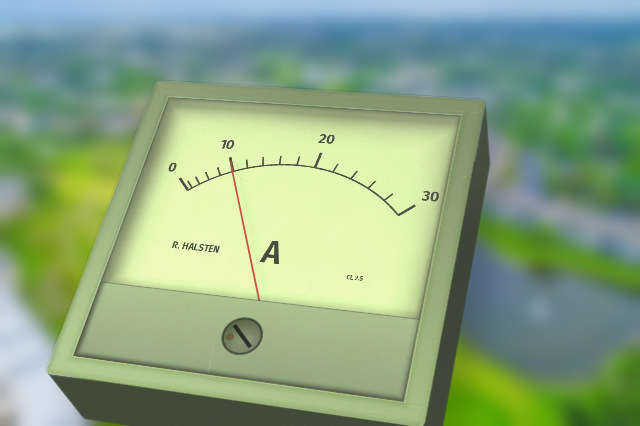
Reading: 10 A
